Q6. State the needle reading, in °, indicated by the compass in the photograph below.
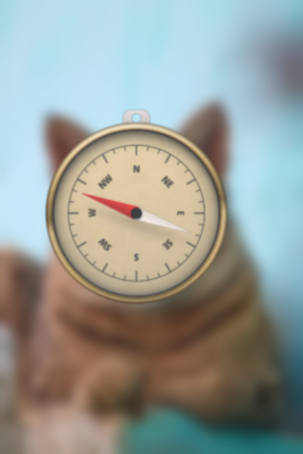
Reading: 290 °
